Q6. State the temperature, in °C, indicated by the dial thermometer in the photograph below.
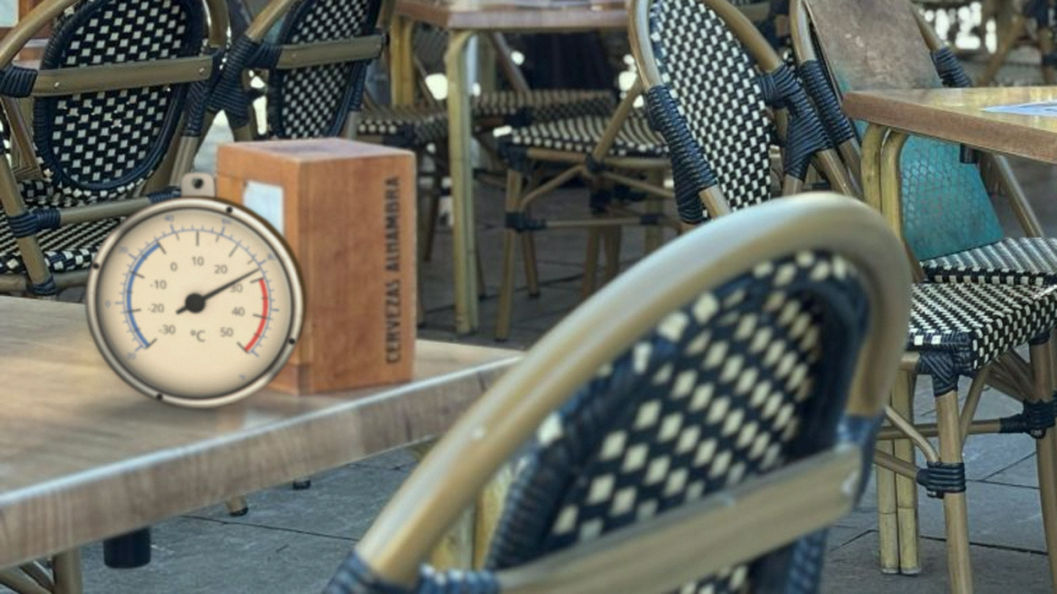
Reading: 27.5 °C
